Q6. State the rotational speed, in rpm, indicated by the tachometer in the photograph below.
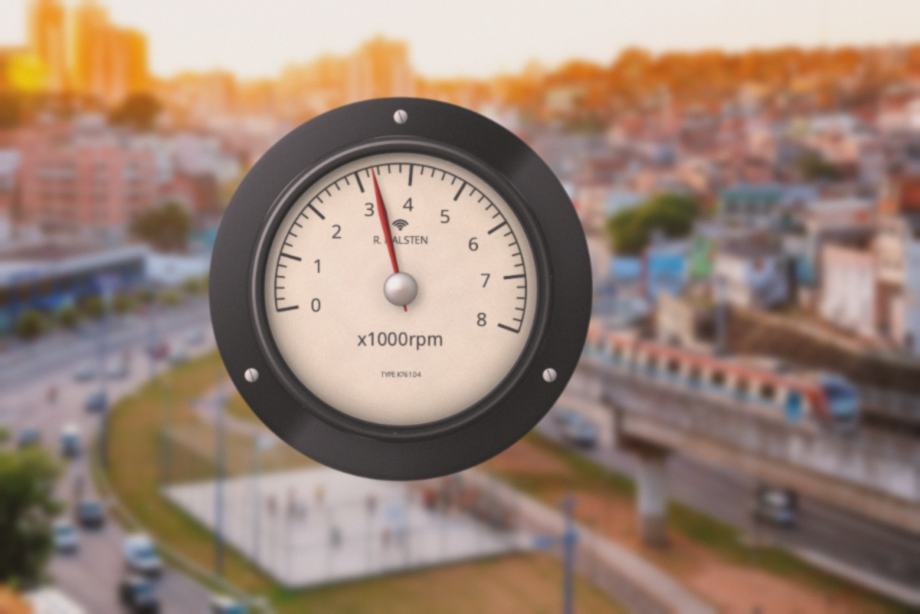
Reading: 3300 rpm
